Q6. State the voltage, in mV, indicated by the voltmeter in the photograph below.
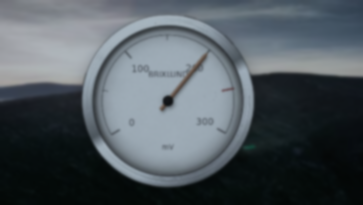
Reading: 200 mV
